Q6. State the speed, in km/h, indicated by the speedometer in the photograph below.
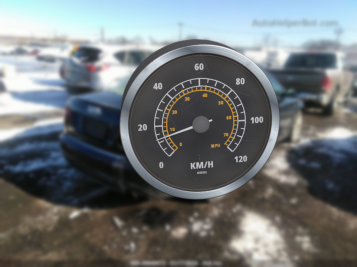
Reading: 12.5 km/h
